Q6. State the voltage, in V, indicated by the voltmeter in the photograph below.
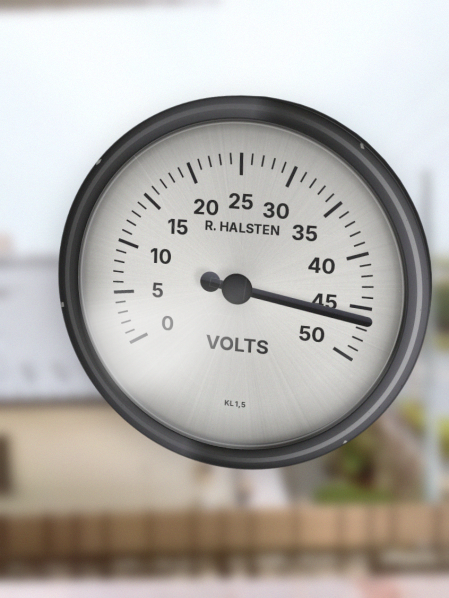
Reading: 46 V
